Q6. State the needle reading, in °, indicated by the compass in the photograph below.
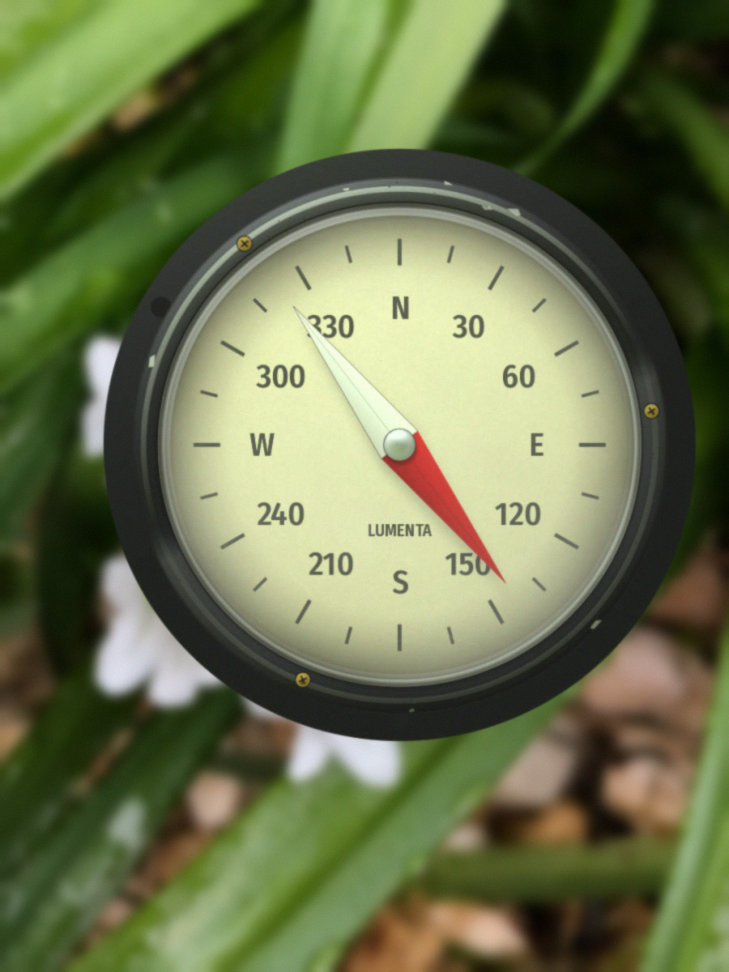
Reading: 142.5 °
